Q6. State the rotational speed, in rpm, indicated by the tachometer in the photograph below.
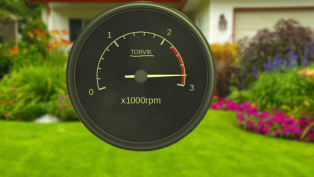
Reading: 2800 rpm
